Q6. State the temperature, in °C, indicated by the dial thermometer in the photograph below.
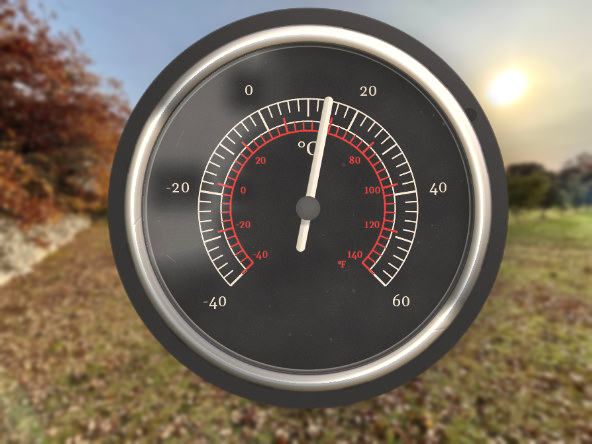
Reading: 14 °C
